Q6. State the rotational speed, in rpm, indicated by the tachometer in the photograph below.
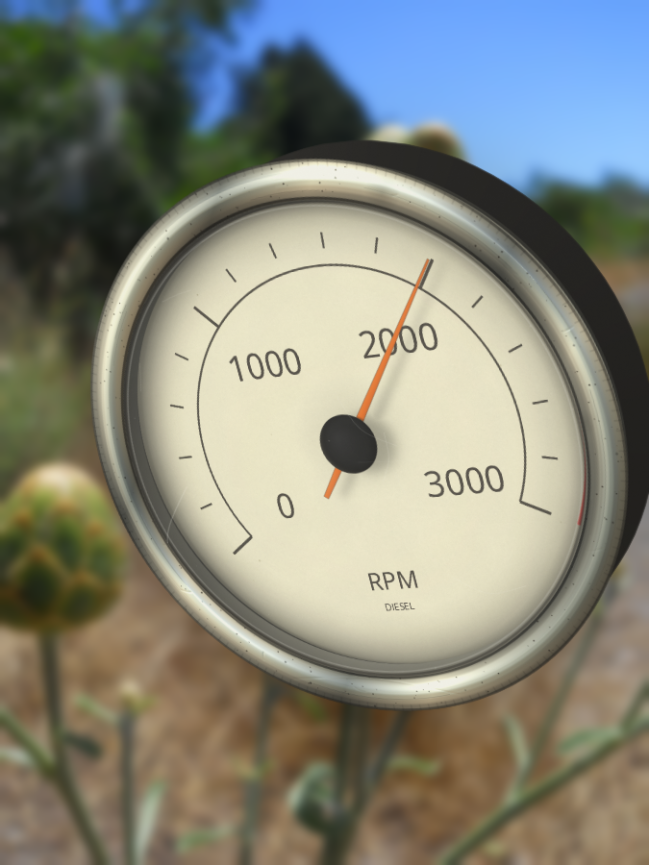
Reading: 2000 rpm
